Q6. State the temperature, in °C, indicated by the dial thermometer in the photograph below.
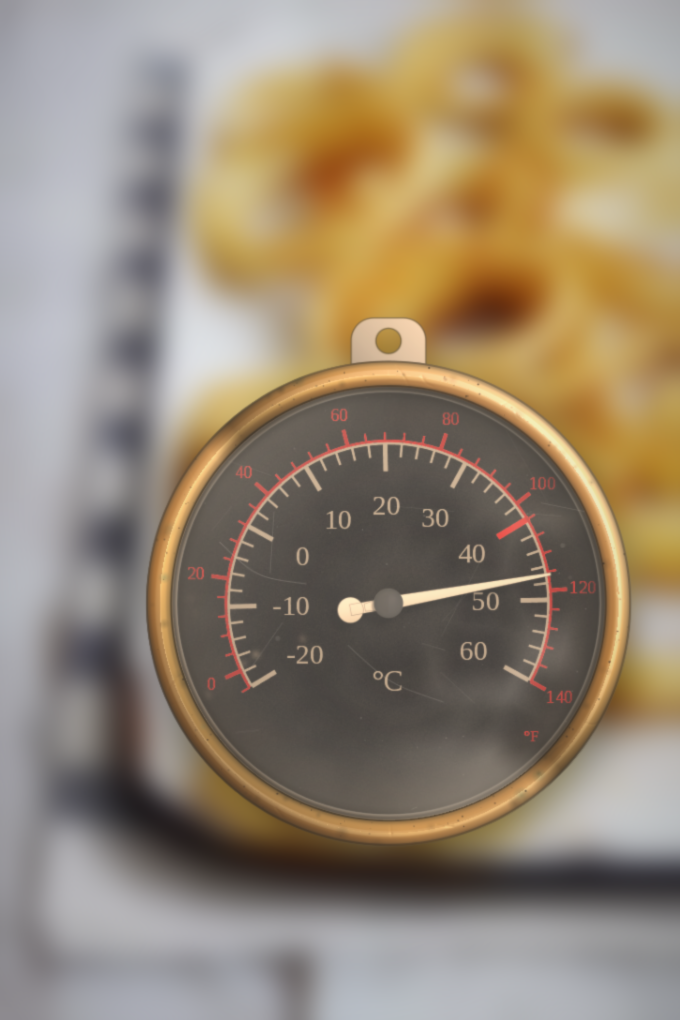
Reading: 47 °C
